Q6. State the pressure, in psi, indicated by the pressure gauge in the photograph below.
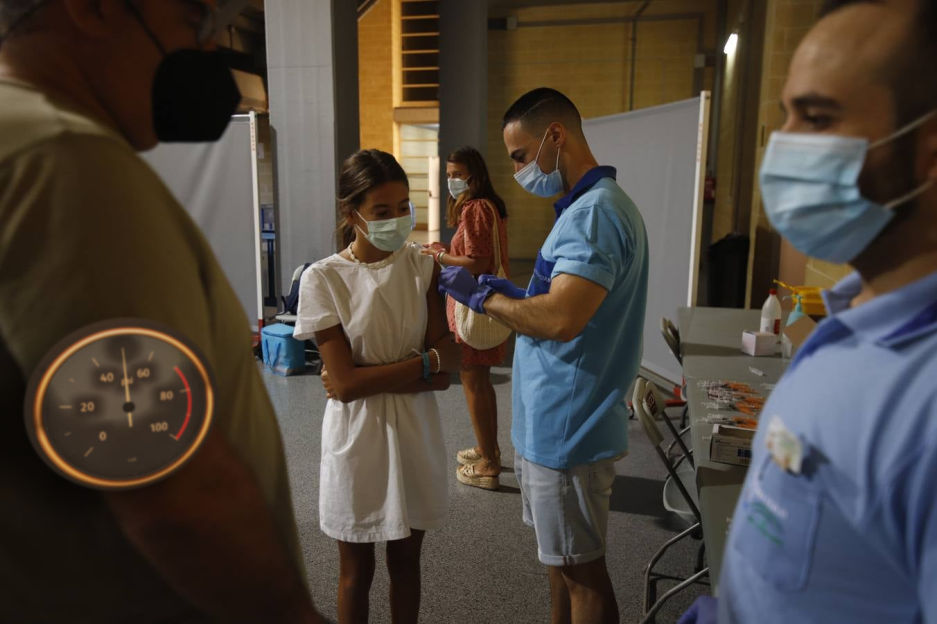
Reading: 50 psi
